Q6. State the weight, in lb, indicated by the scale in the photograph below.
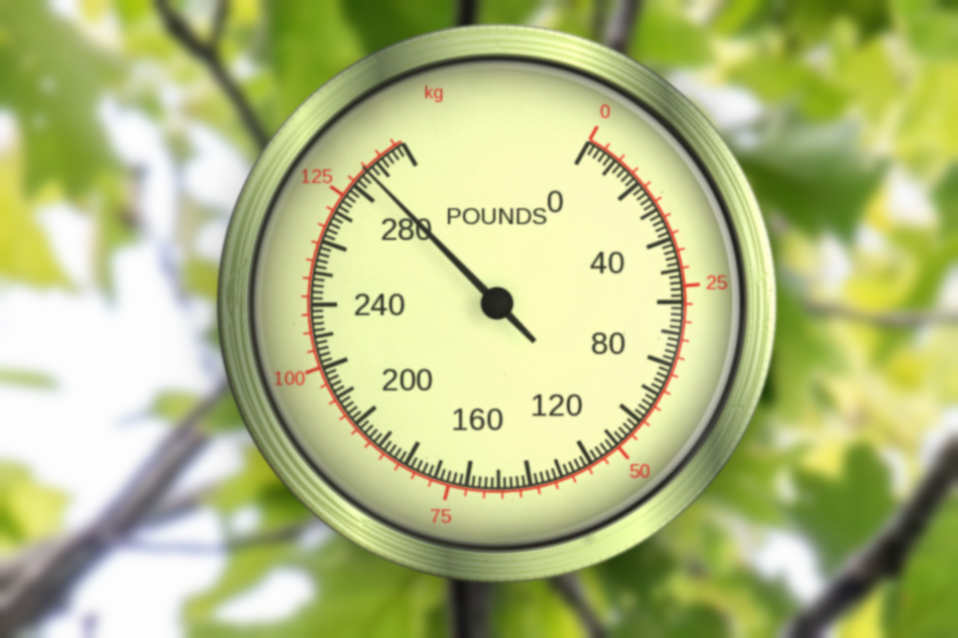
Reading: 286 lb
